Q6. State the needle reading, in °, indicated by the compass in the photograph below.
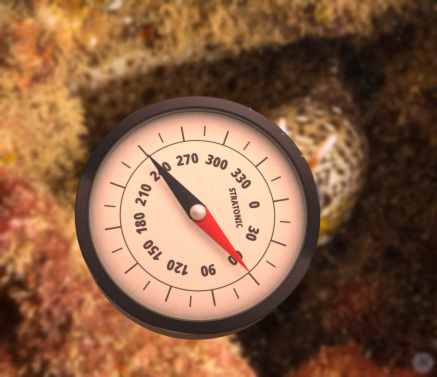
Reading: 60 °
